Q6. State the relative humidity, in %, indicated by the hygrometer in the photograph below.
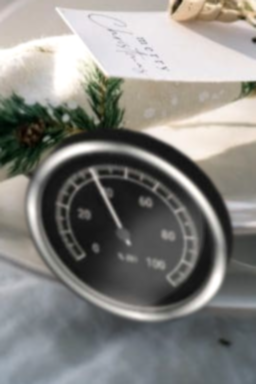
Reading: 40 %
